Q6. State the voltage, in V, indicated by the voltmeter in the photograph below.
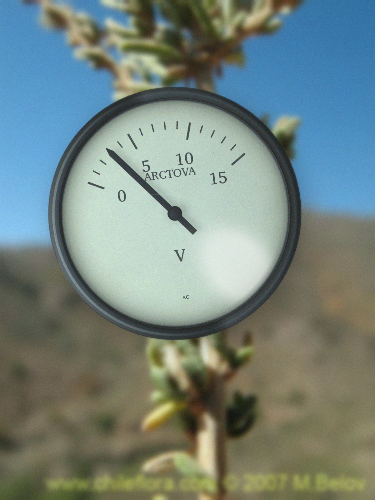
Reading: 3 V
